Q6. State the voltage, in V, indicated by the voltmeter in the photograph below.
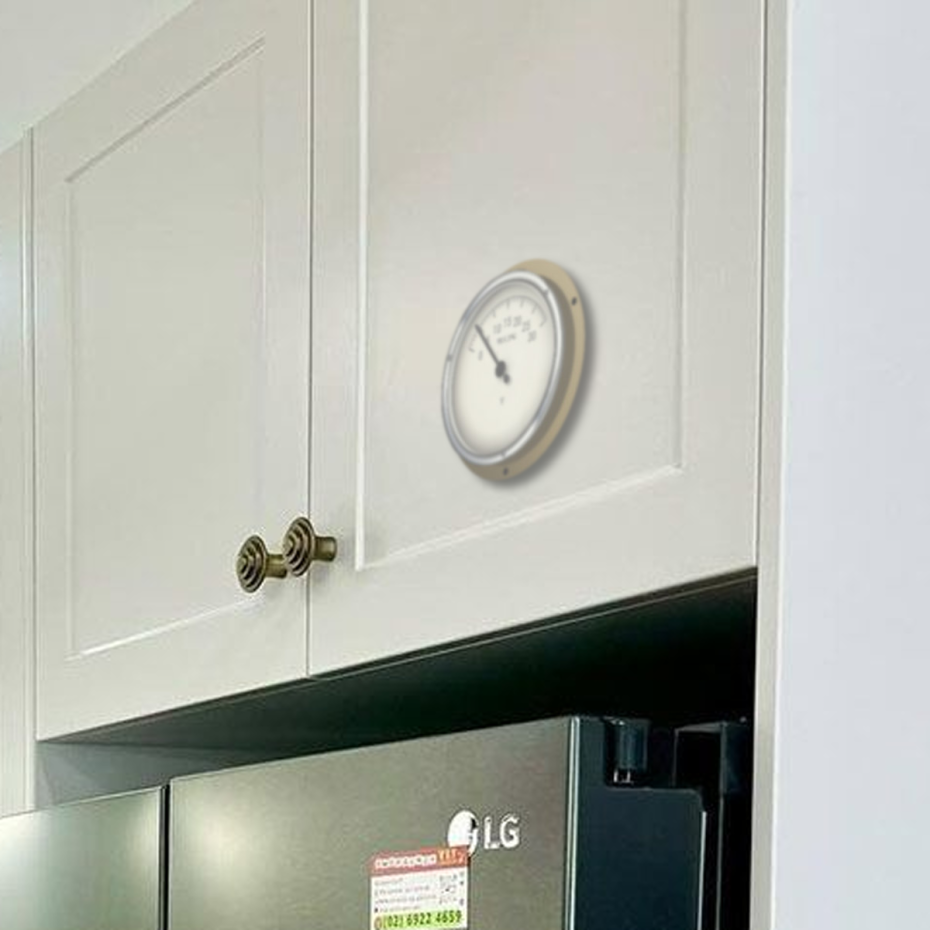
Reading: 5 V
